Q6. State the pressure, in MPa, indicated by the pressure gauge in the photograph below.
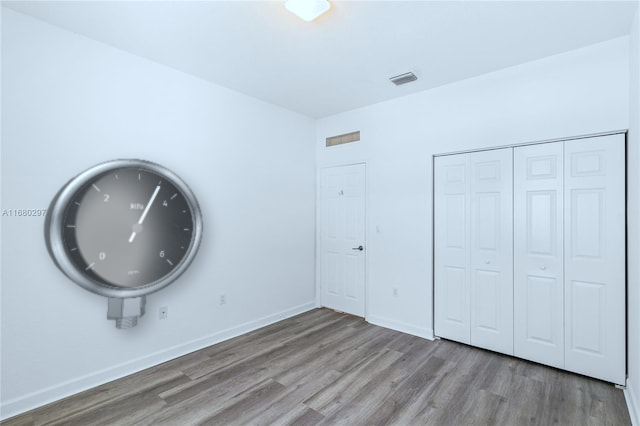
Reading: 3.5 MPa
